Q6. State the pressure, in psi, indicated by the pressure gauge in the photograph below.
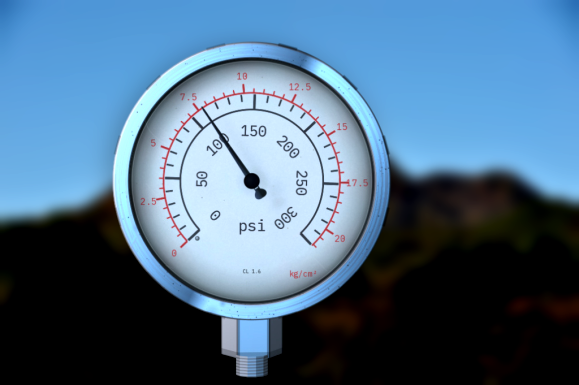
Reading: 110 psi
